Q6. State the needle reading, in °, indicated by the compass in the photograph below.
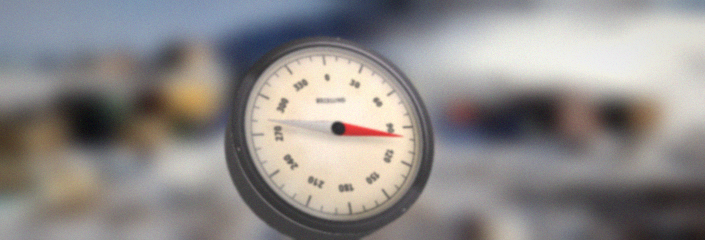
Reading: 100 °
